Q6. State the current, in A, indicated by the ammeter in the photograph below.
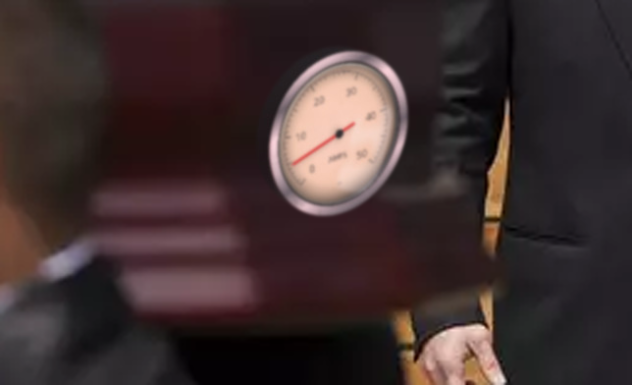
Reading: 5 A
